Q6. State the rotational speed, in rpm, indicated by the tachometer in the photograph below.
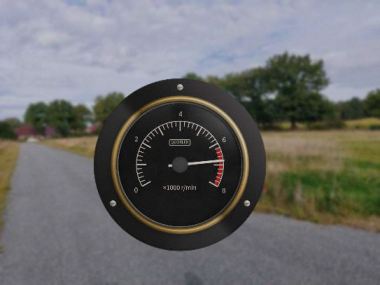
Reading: 6800 rpm
